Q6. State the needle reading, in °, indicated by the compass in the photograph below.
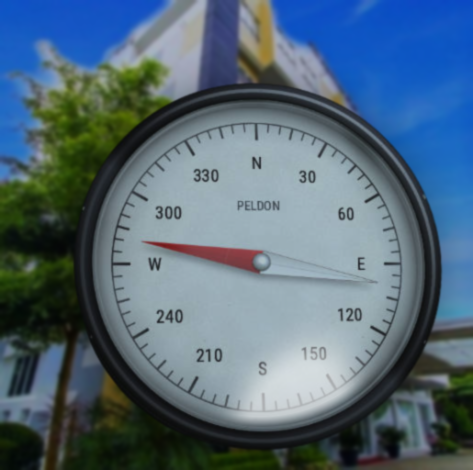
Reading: 280 °
